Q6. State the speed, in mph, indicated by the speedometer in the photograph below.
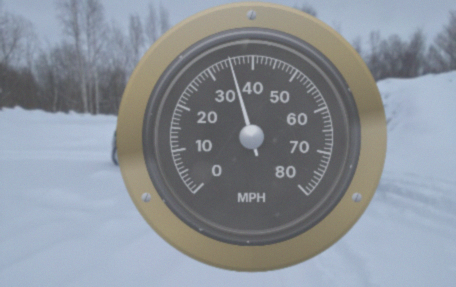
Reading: 35 mph
